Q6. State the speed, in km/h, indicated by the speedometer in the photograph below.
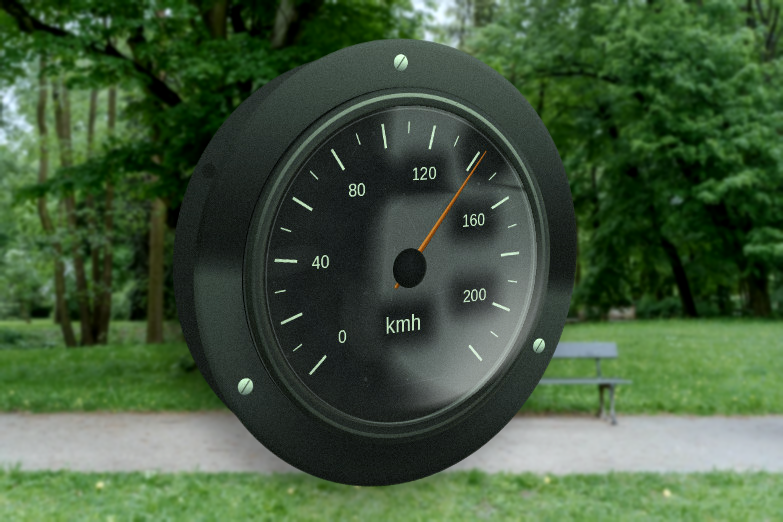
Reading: 140 km/h
